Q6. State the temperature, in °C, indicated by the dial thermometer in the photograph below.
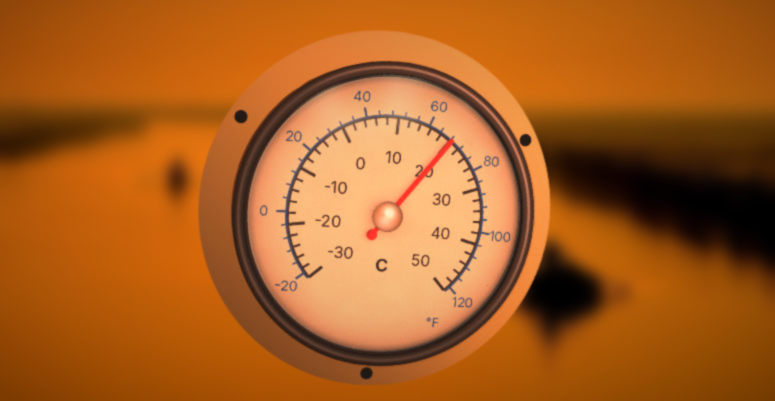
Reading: 20 °C
